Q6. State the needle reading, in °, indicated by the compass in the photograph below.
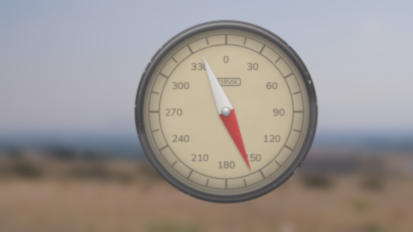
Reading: 157.5 °
